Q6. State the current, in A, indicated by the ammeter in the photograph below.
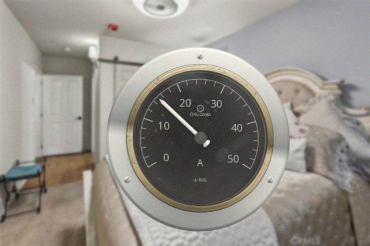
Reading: 15 A
